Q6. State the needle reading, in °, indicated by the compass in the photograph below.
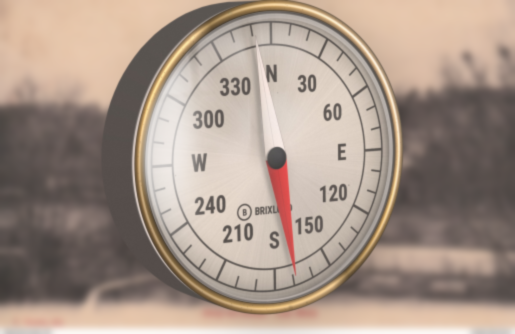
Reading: 170 °
